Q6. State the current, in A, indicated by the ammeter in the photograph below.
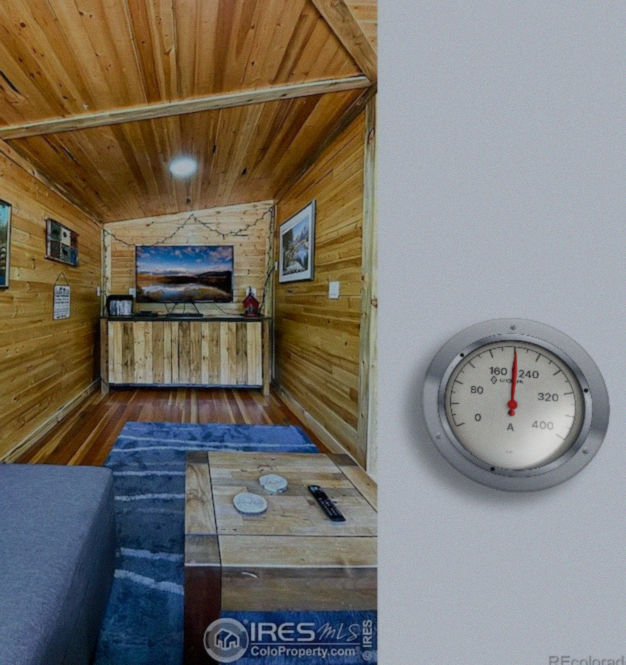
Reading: 200 A
